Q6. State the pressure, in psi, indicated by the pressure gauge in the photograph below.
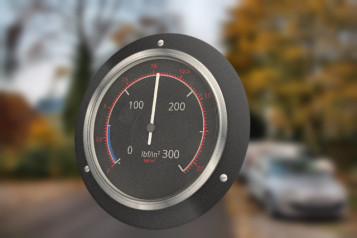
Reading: 150 psi
